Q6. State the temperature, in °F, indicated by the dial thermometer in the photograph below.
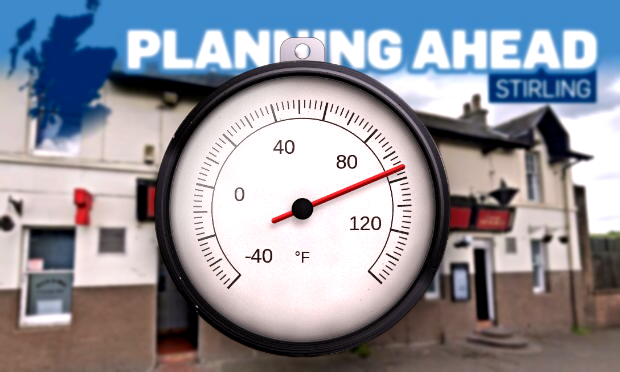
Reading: 96 °F
